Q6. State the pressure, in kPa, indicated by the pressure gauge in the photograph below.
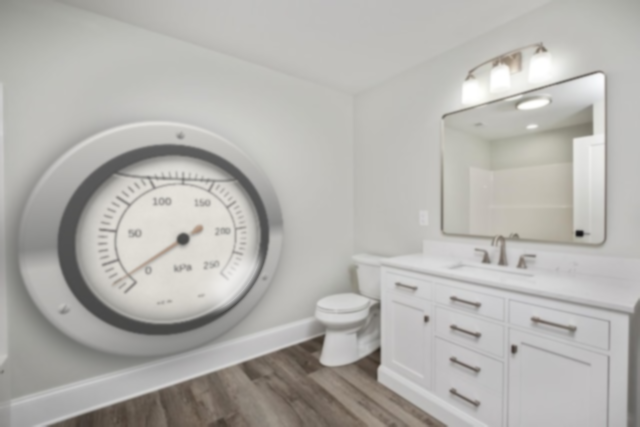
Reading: 10 kPa
